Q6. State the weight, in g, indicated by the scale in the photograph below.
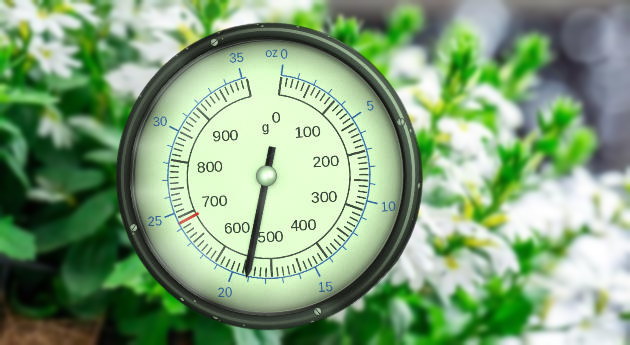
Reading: 540 g
